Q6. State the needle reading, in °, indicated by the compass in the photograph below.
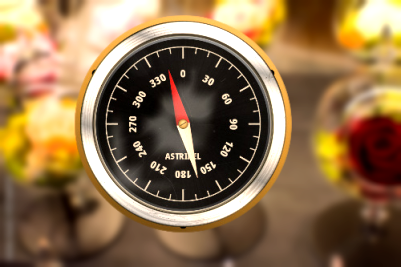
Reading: 345 °
